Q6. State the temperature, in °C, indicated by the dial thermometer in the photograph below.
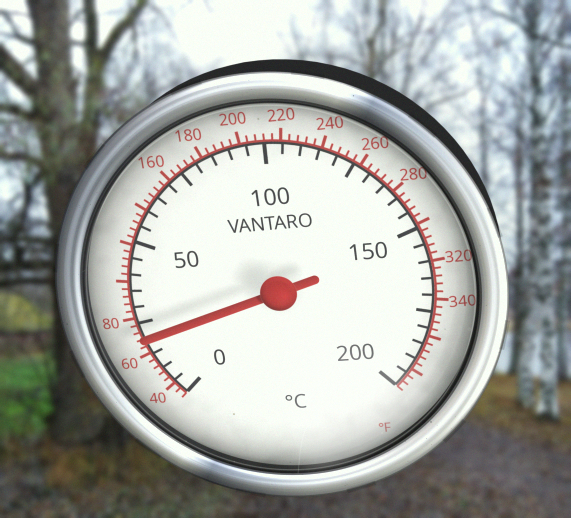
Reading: 20 °C
